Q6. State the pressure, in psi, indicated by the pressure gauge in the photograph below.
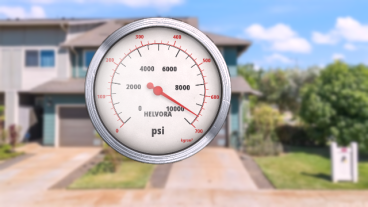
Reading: 9500 psi
